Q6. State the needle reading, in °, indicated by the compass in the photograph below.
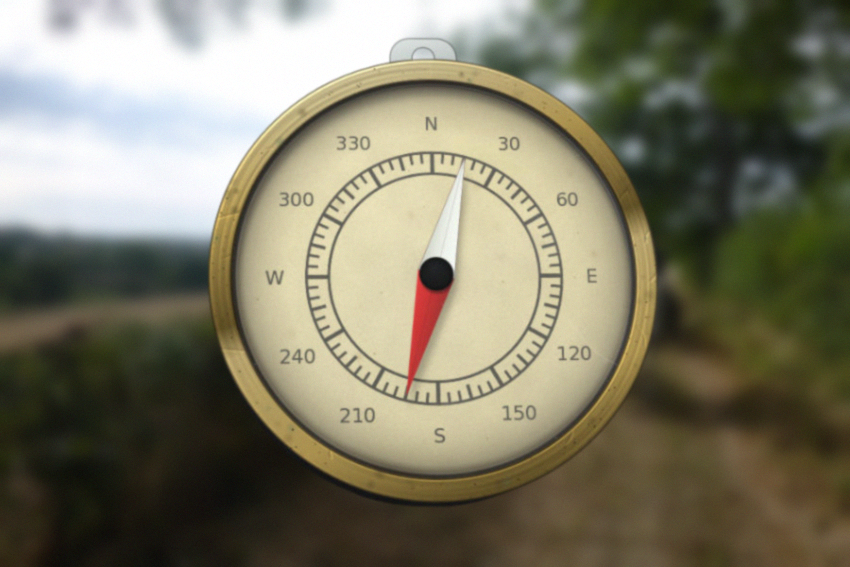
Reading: 195 °
